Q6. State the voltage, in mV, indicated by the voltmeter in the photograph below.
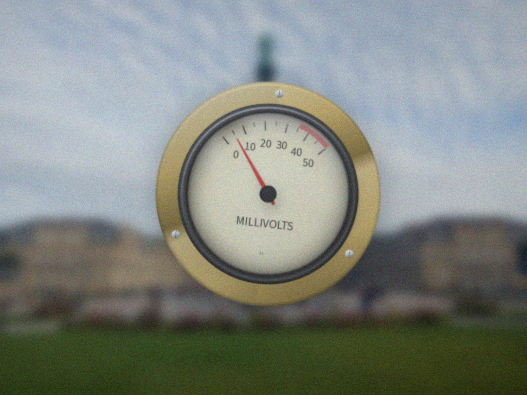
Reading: 5 mV
